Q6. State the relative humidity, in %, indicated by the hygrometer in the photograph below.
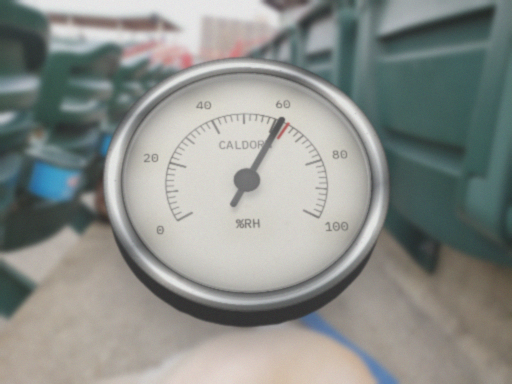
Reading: 62 %
